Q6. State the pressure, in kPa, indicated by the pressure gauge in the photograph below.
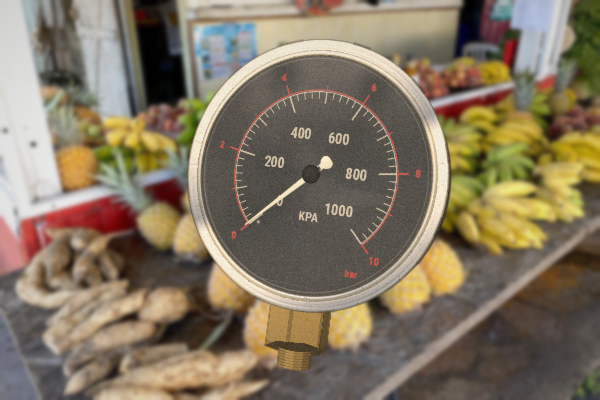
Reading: 0 kPa
